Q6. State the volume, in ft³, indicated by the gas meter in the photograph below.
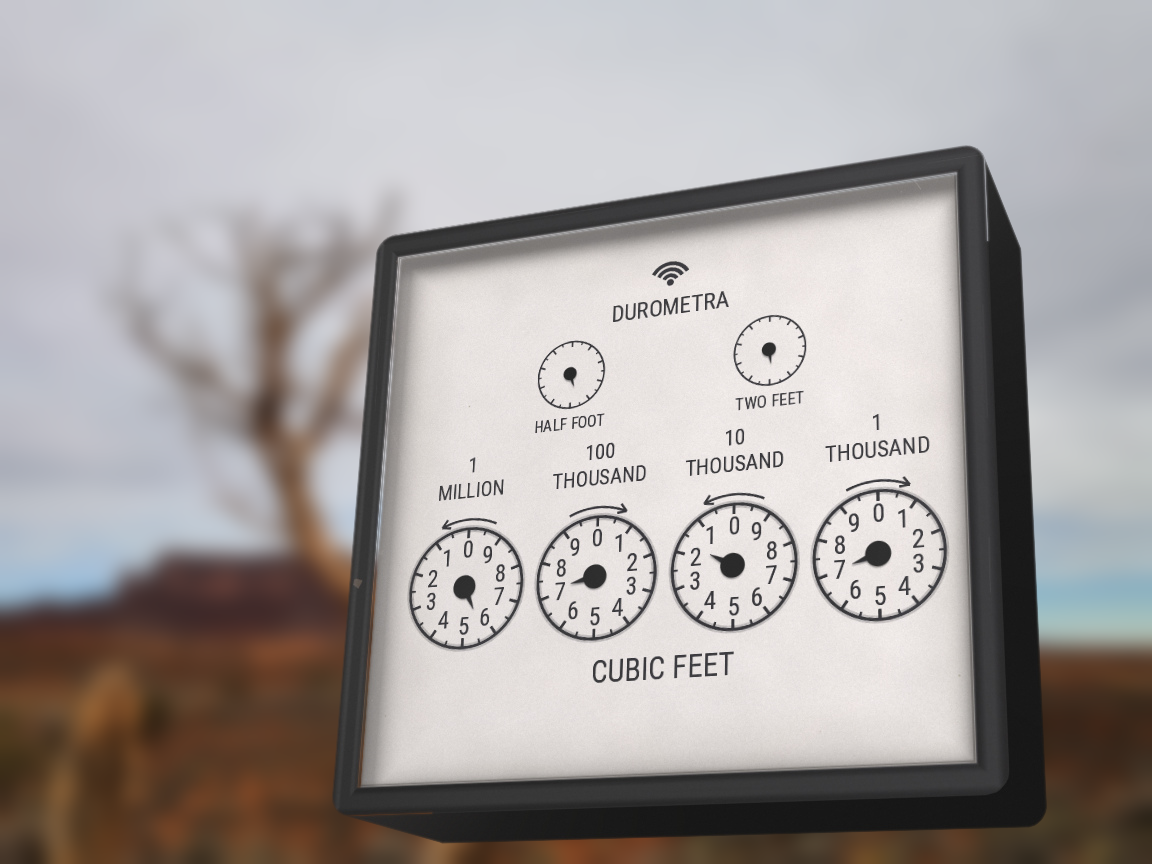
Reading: 571700 ft³
